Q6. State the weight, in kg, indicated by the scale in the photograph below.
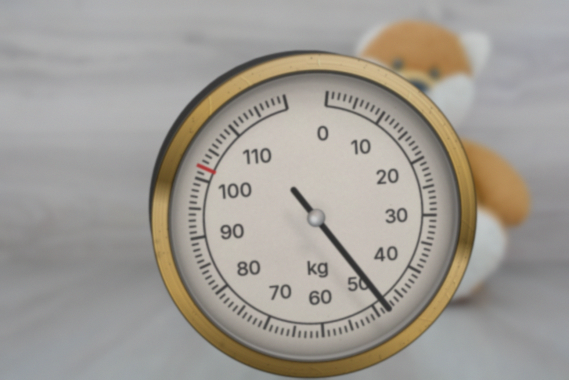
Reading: 48 kg
